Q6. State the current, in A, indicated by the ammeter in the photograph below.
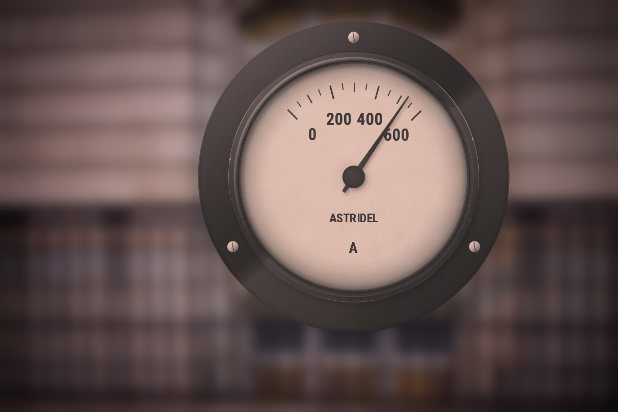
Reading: 525 A
